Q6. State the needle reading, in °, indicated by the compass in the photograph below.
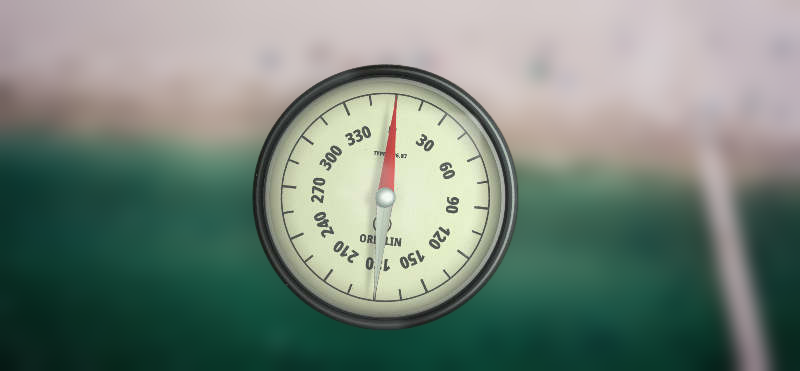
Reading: 0 °
